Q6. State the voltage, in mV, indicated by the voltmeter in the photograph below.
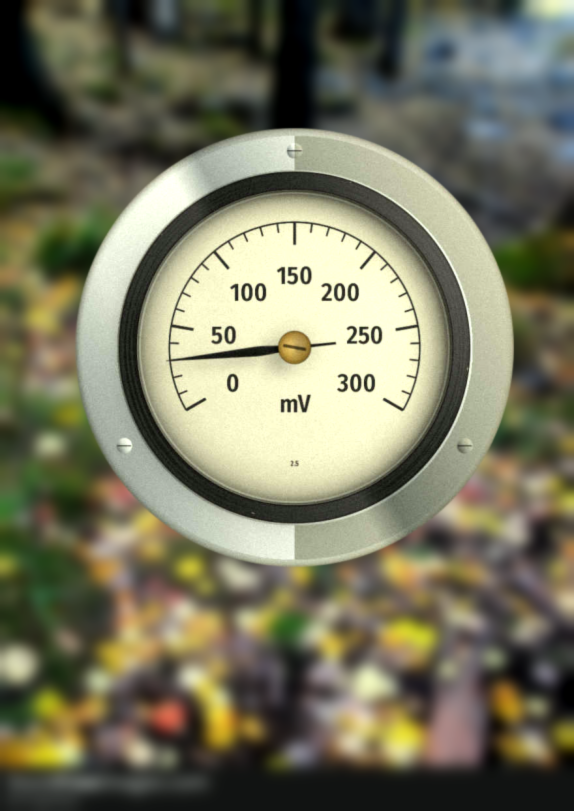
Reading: 30 mV
